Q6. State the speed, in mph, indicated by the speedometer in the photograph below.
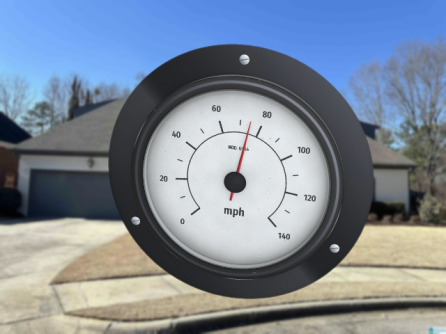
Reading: 75 mph
